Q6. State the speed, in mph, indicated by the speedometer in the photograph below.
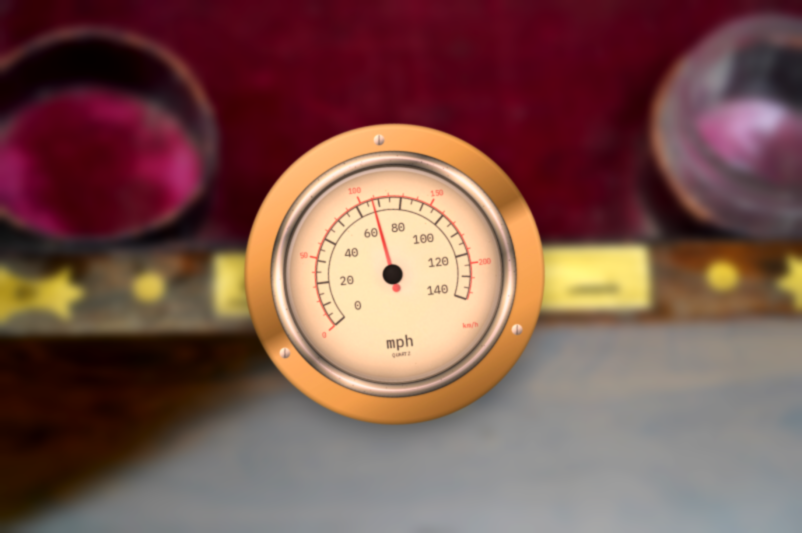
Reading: 67.5 mph
